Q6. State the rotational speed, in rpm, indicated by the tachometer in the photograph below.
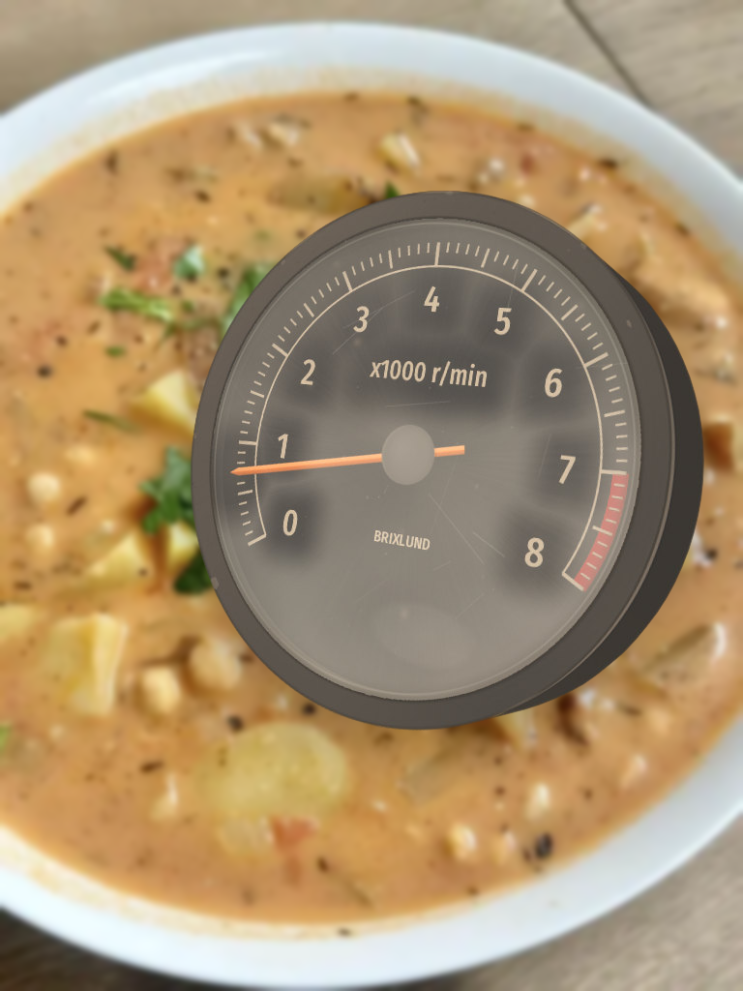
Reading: 700 rpm
